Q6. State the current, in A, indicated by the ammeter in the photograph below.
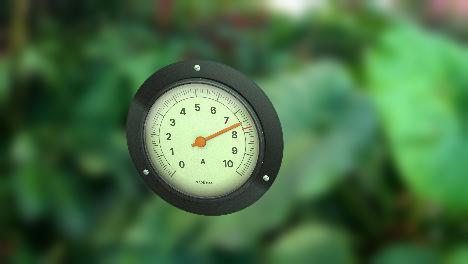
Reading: 7.5 A
